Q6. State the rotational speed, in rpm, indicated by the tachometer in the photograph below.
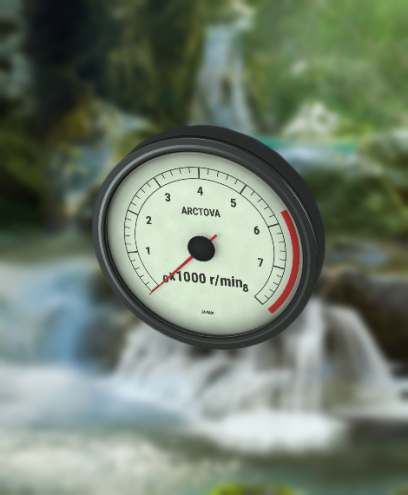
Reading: 0 rpm
